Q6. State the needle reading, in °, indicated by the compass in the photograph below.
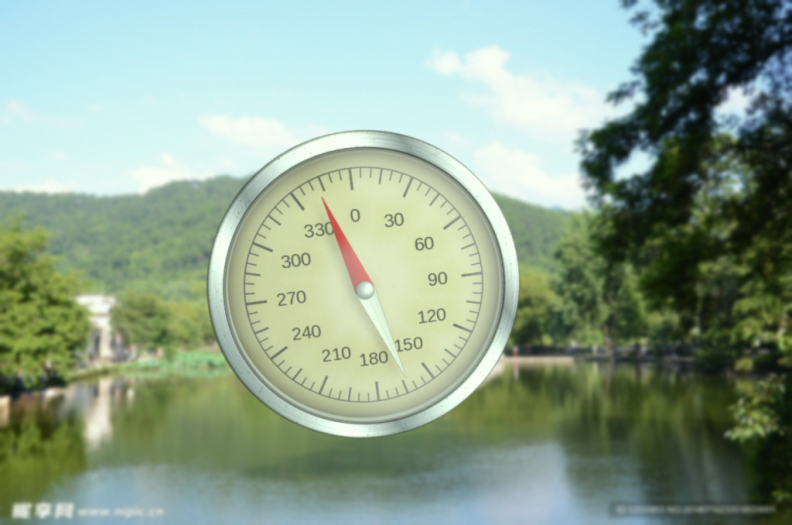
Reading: 342.5 °
